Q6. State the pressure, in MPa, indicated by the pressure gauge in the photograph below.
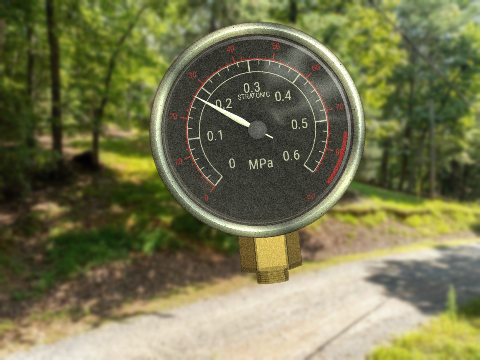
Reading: 0.18 MPa
